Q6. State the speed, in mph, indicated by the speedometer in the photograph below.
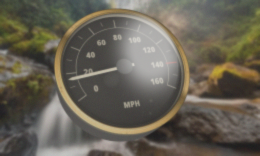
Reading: 15 mph
